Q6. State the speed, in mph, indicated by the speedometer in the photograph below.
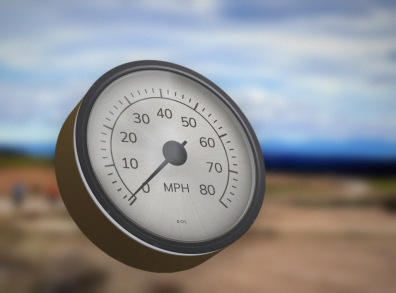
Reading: 1 mph
